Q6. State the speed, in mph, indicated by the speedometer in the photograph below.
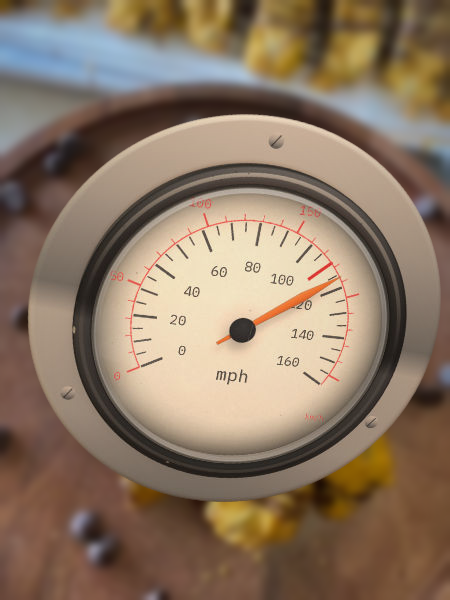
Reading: 115 mph
